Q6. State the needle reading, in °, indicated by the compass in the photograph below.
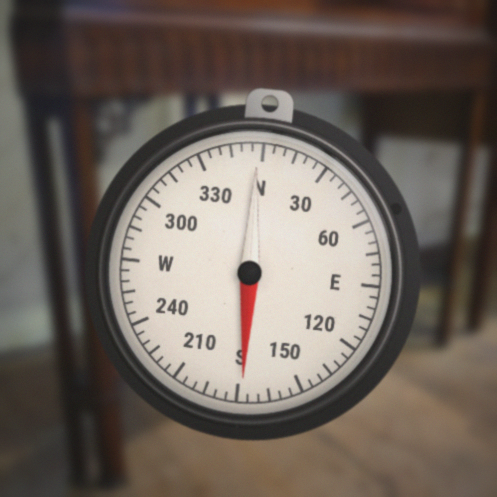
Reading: 177.5 °
